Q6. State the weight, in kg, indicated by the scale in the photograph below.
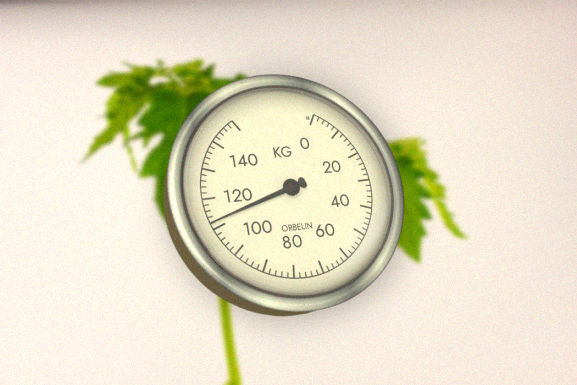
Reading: 112 kg
